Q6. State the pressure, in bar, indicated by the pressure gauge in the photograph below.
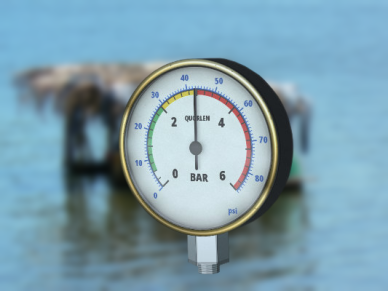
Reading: 3 bar
